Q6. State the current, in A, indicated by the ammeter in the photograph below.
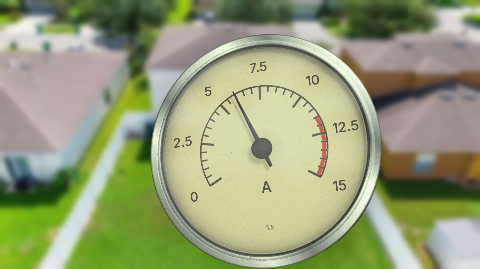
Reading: 6 A
